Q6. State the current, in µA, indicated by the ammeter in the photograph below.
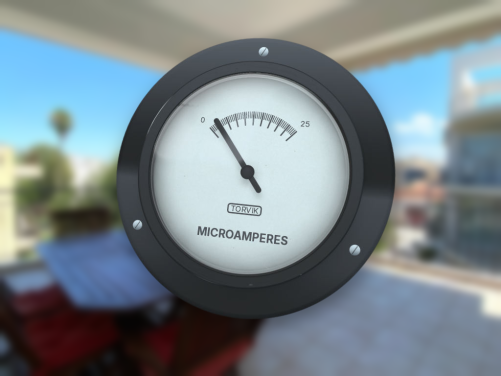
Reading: 2.5 µA
